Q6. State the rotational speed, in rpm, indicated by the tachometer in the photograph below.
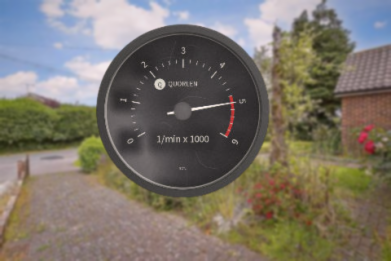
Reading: 5000 rpm
